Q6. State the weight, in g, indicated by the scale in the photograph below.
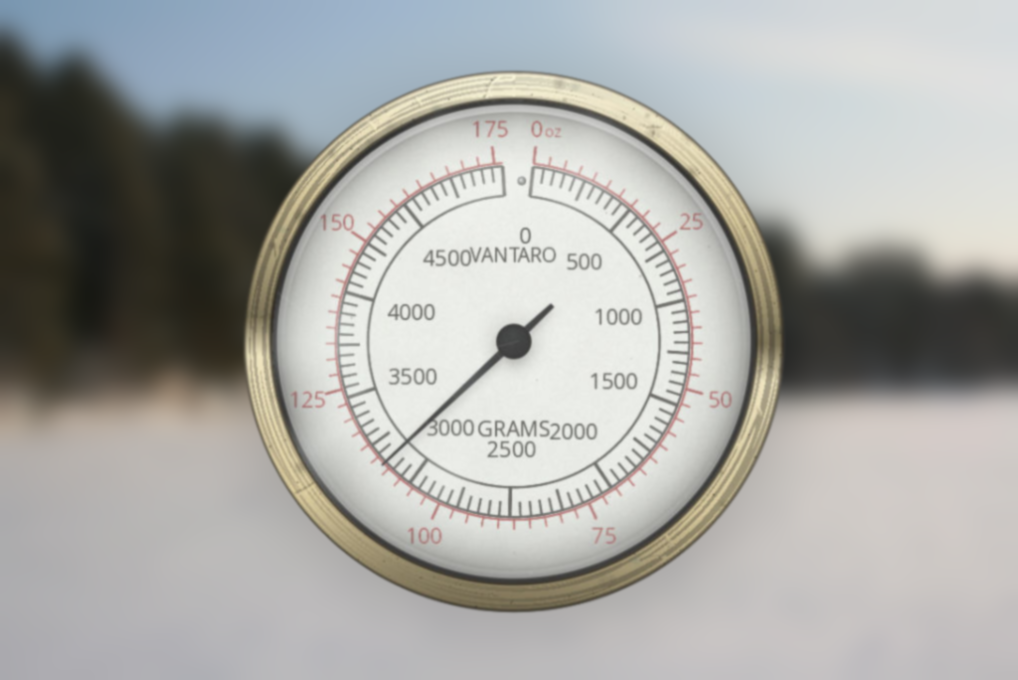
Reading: 3150 g
